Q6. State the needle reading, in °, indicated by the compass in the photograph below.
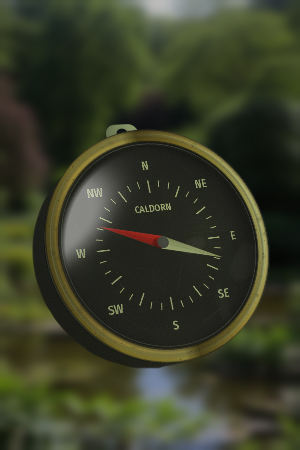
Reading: 290 °
